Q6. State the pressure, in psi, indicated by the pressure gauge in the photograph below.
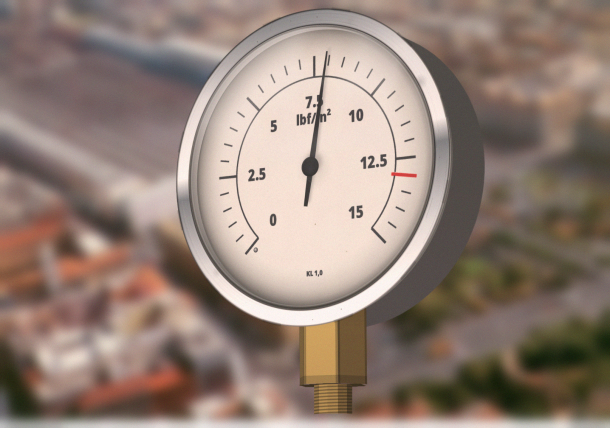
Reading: 8 psi
